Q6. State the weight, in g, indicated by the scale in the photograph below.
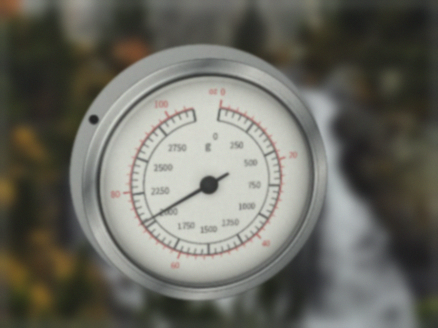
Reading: 2050 g
